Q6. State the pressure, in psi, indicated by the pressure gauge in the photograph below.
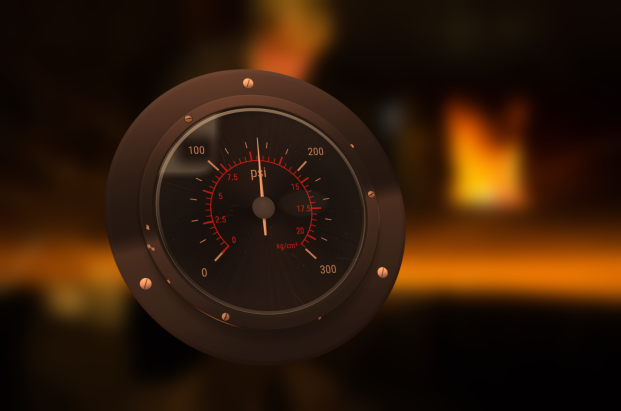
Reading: 150 psi
